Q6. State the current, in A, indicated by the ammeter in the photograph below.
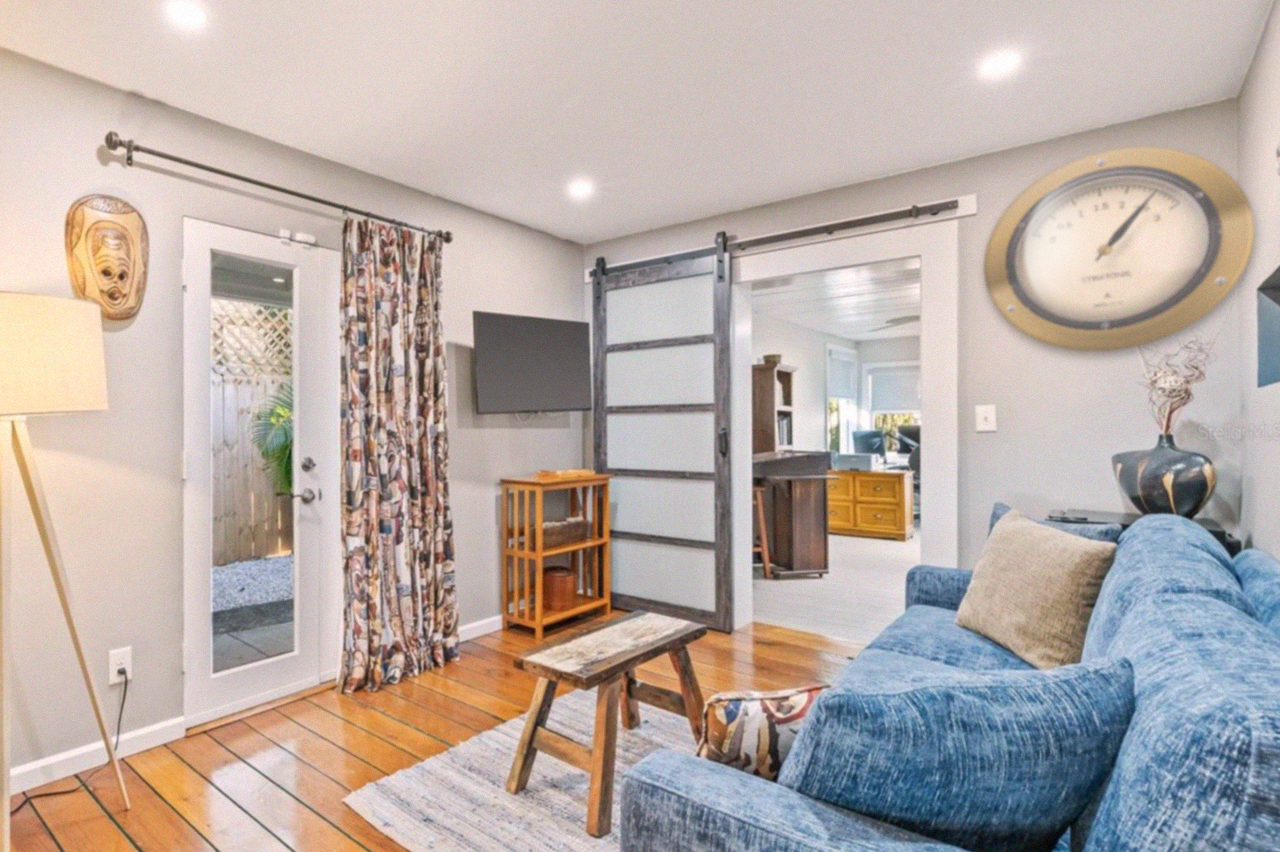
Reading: 2.5 A
